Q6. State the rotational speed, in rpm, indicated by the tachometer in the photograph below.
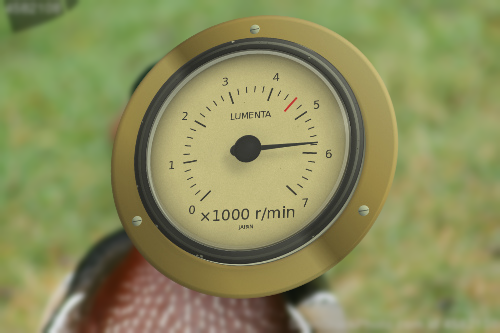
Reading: 5800 rpm
